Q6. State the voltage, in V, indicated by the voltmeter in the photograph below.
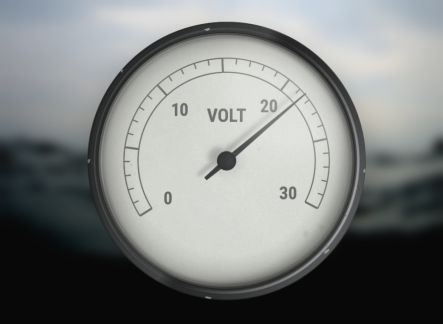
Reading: 21.5 V
